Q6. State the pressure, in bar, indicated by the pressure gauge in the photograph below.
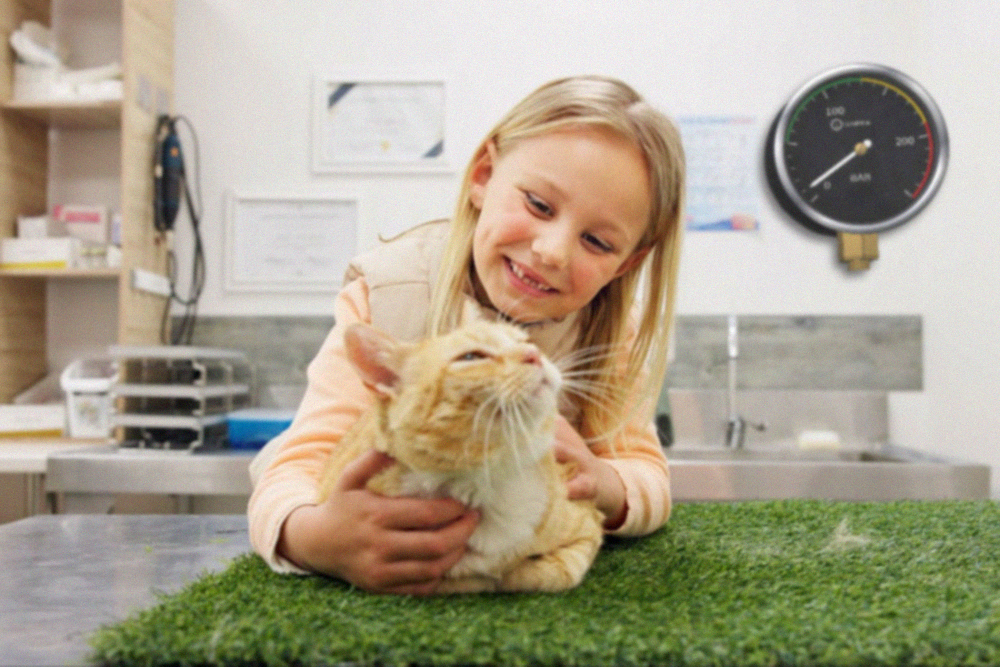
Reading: 10 bar
